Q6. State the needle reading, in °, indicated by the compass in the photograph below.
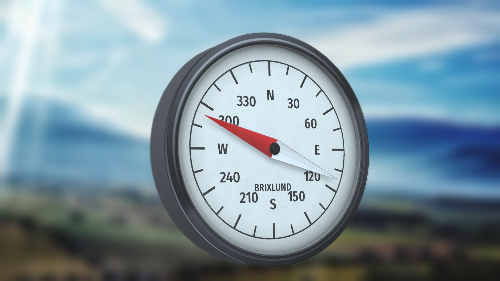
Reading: 292.5 °
